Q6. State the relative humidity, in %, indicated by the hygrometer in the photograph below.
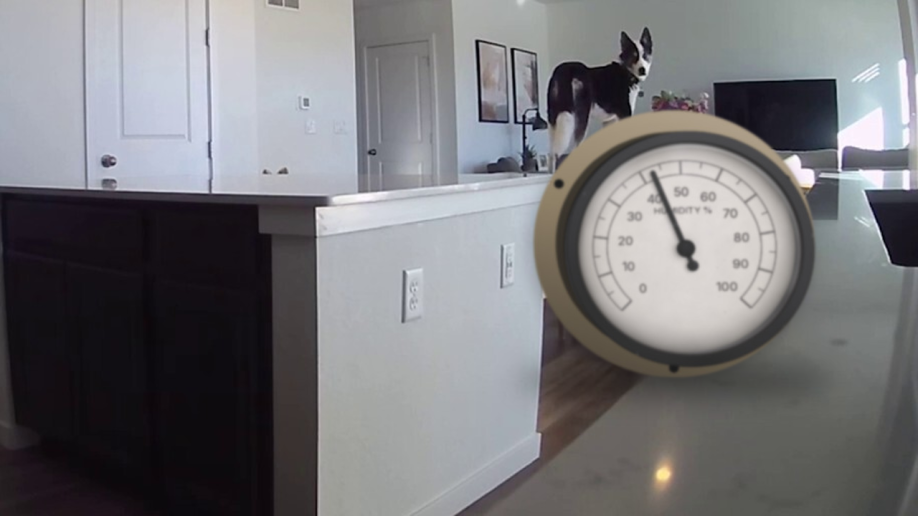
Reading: 42.5 %
